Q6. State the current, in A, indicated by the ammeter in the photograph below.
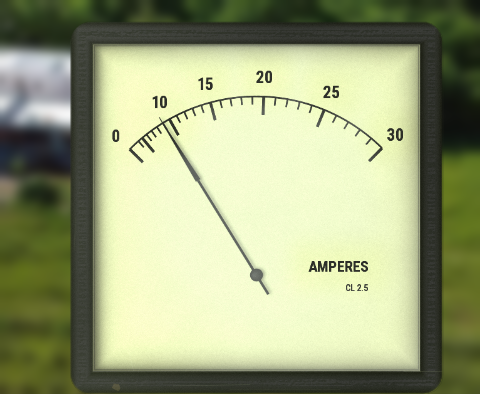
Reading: 9 A
